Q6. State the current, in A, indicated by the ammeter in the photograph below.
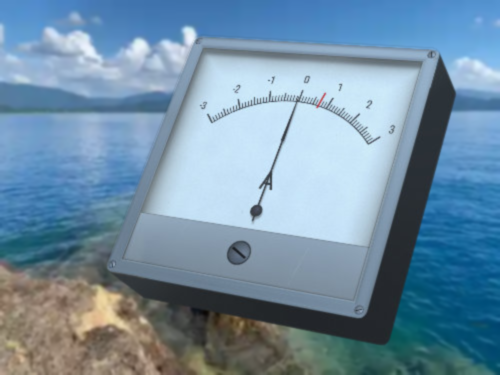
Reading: 0 A
